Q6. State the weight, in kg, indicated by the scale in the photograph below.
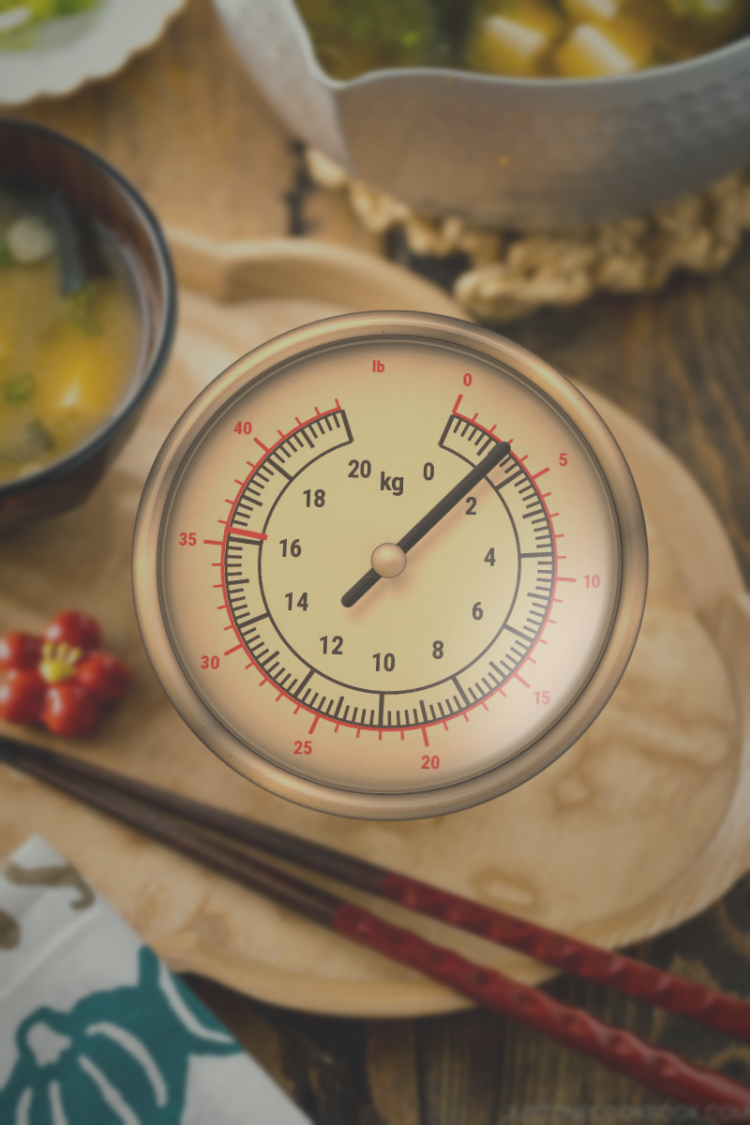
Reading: 1.4 kg
